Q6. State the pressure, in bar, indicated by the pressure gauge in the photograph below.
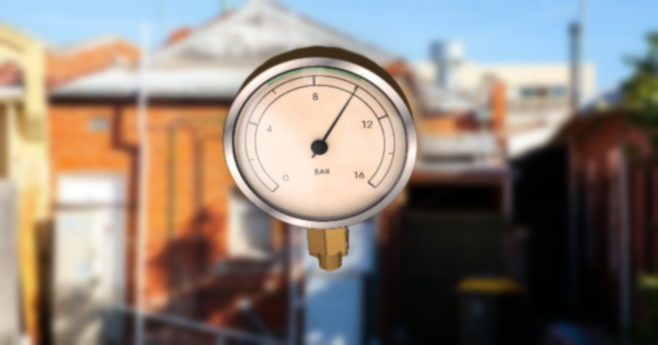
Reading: 10 bar
